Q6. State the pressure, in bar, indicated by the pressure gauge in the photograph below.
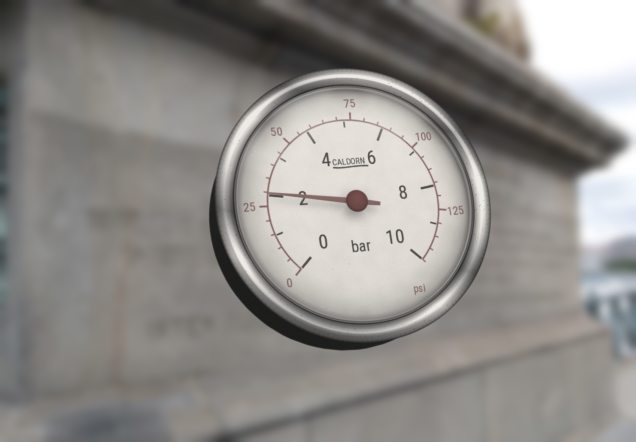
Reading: 2 bar
